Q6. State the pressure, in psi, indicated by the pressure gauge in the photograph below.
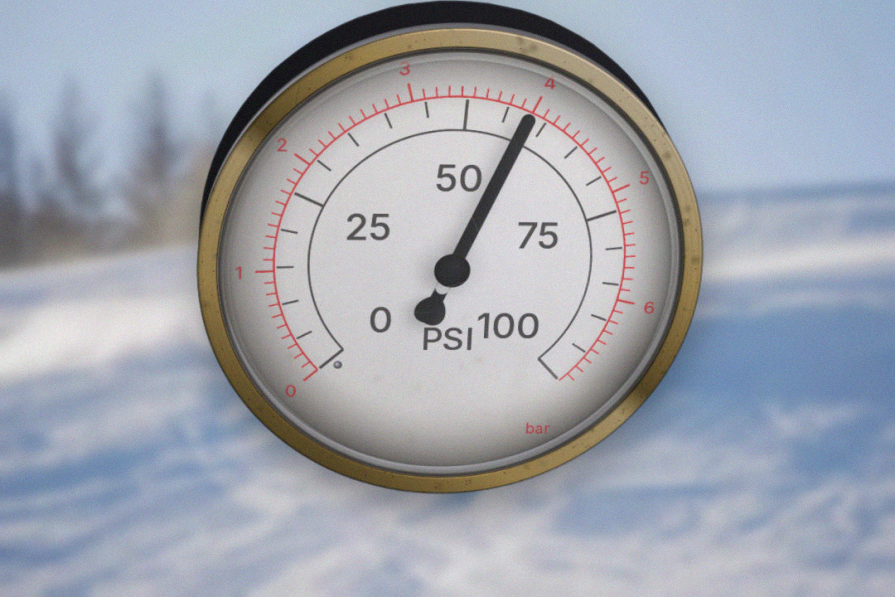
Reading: 57.5 psi
